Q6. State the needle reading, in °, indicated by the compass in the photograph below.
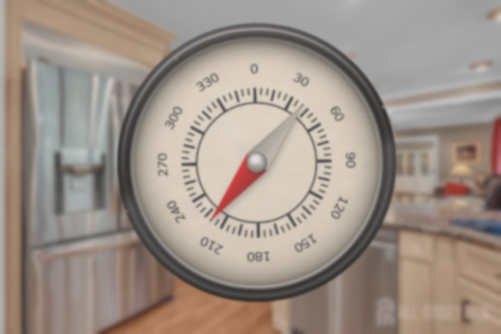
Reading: 220 °
